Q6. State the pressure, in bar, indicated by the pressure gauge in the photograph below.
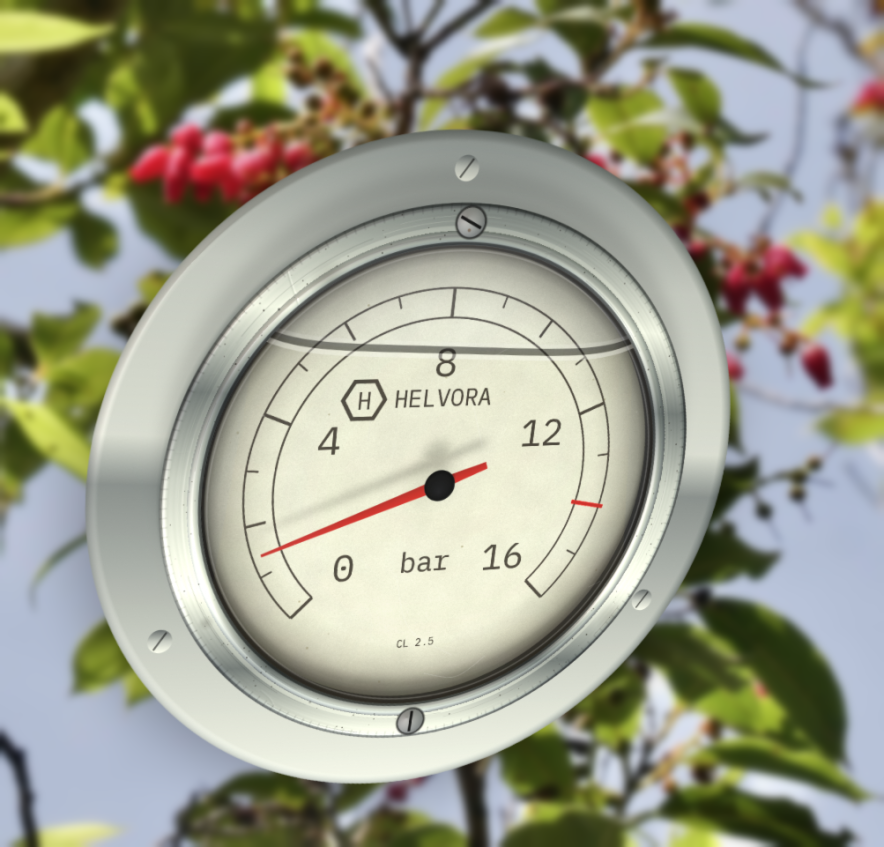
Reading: 1.5 bar
